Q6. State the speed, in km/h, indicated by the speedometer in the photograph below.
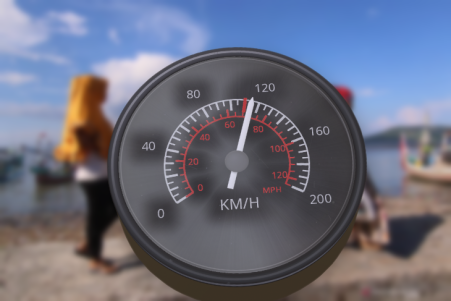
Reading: 115 km/h
